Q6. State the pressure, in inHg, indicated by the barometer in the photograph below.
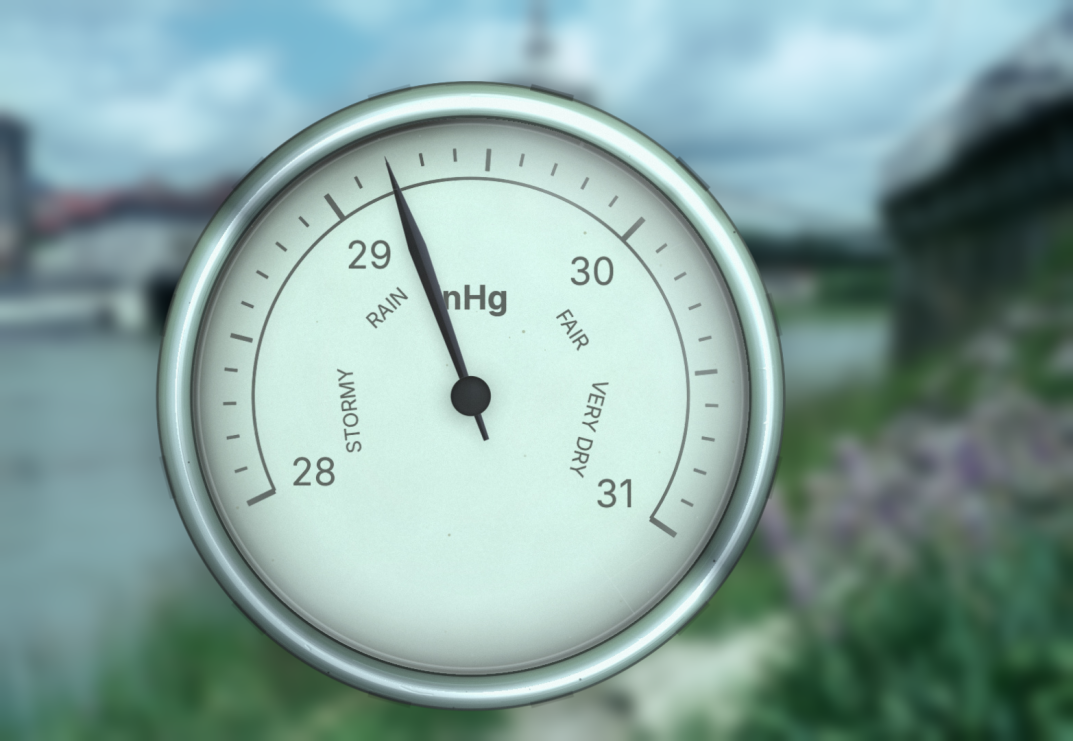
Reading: 29.2 inHg
